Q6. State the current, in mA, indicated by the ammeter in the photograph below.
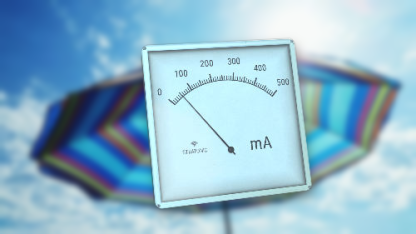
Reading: 50 mA
